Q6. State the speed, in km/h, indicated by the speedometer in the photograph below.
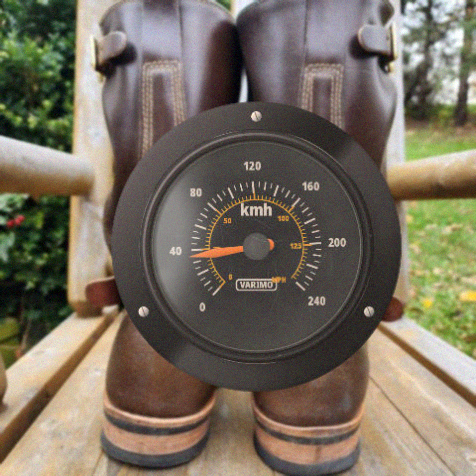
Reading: 35 km/h
